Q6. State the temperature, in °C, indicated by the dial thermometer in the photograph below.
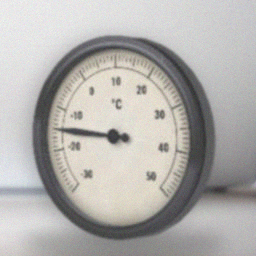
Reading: -15 °C
